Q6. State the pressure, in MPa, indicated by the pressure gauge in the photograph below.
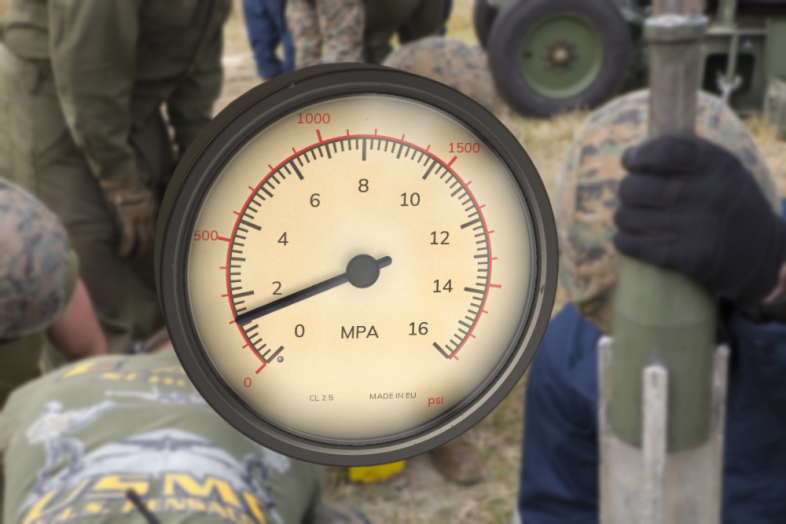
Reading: 1.4 MPa
